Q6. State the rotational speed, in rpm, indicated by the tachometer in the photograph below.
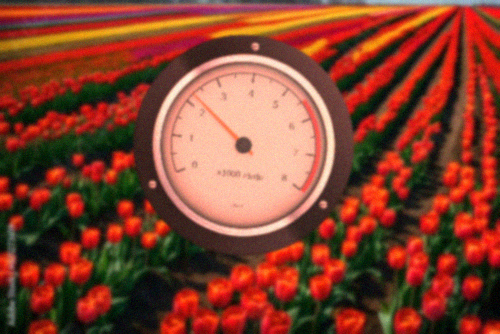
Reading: 2250 rpm
